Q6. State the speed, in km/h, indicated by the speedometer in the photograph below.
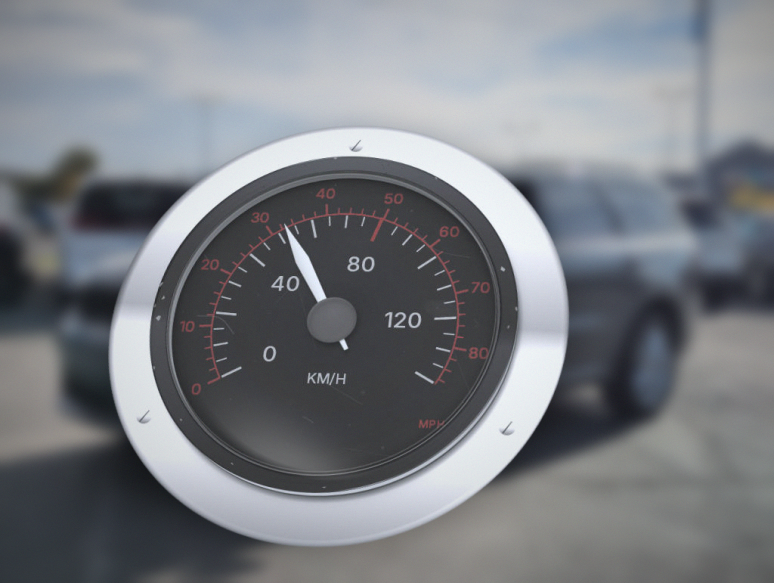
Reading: 52.5 km/h
